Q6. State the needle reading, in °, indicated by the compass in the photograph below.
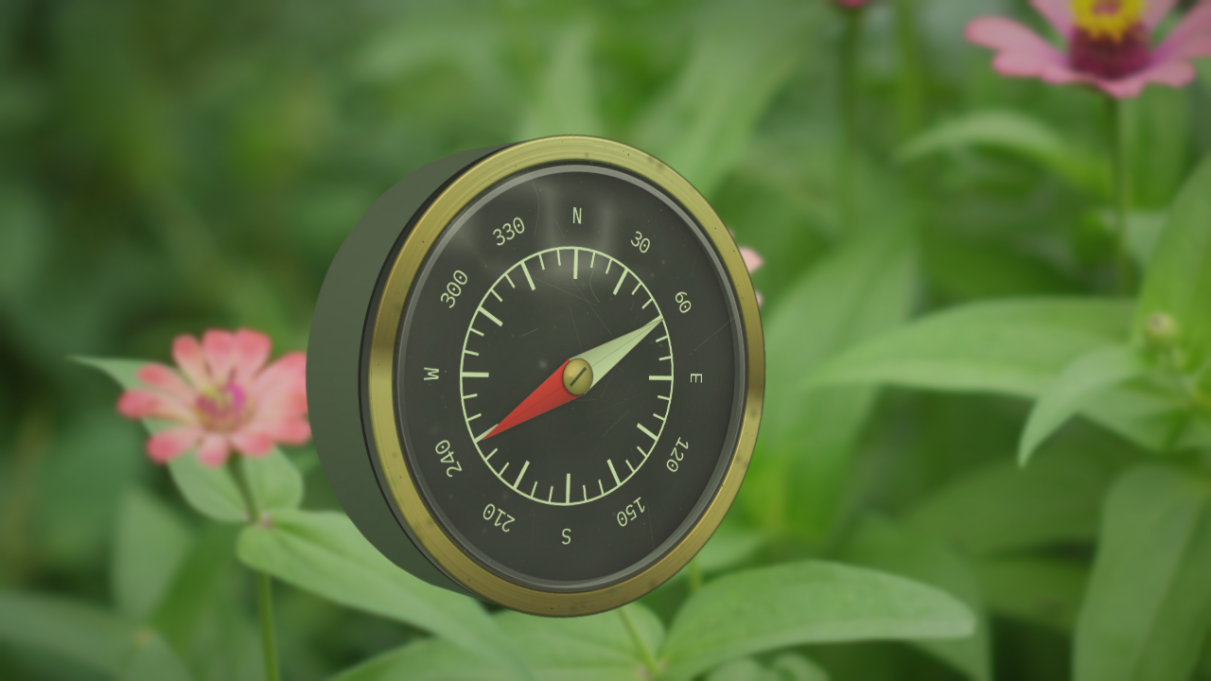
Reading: 240 °
